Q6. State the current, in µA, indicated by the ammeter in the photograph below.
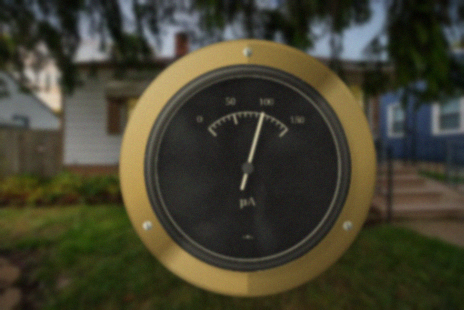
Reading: 100 µA
